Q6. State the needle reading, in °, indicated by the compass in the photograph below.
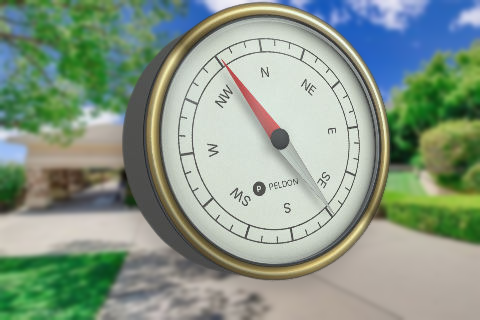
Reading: 330 °
